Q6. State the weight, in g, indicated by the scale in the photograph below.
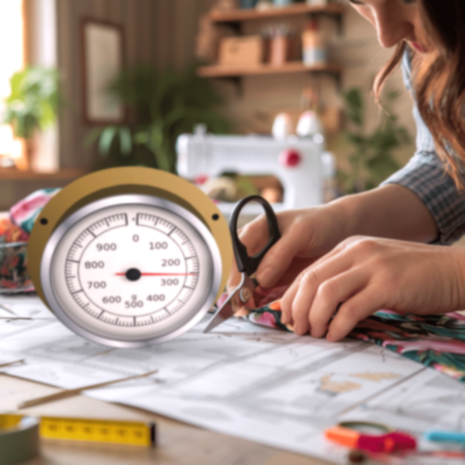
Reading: 250 g
